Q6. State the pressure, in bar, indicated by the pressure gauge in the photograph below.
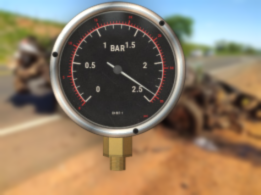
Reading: 2.4 bar
